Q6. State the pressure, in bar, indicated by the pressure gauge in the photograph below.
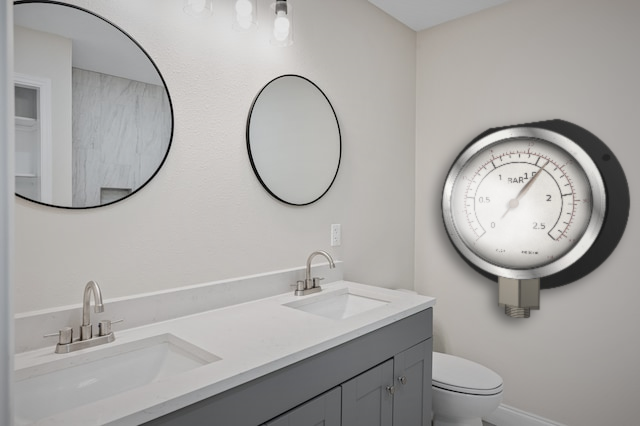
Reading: 1.6 bar
